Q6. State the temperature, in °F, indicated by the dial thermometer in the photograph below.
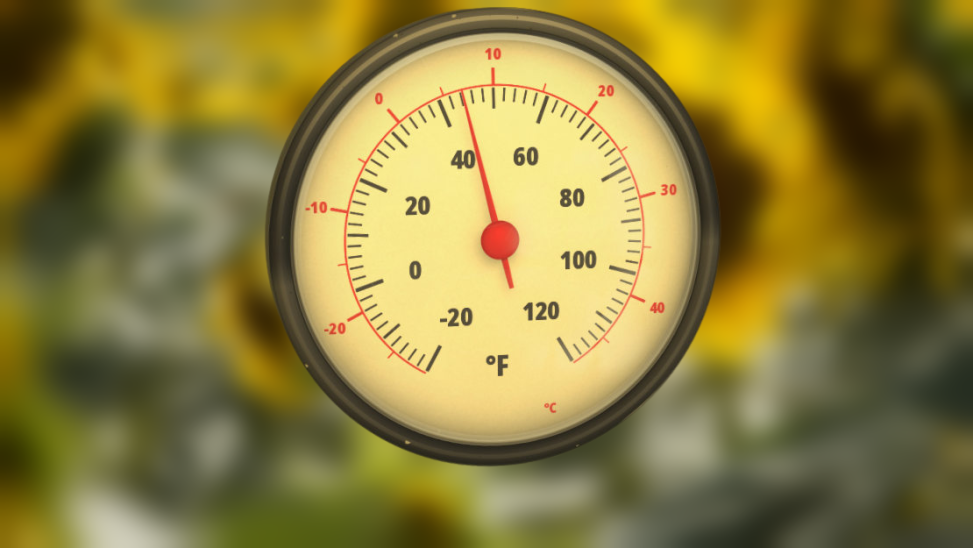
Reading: 44 °F
